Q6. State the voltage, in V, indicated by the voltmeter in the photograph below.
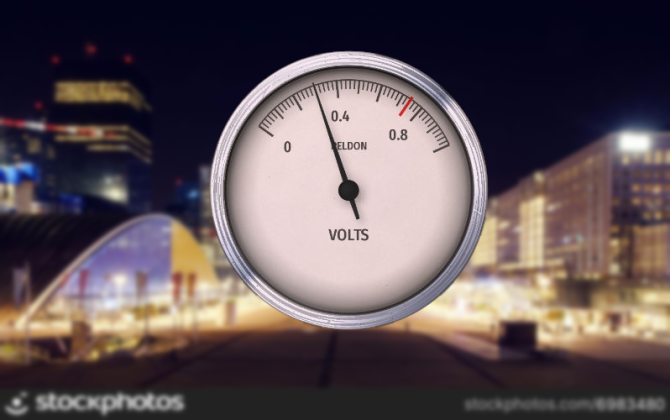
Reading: 0.3 V
